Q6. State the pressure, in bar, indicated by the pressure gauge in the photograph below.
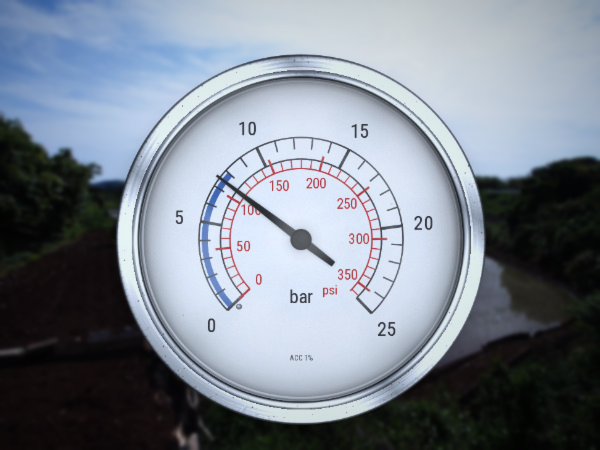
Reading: 7.5 bar
